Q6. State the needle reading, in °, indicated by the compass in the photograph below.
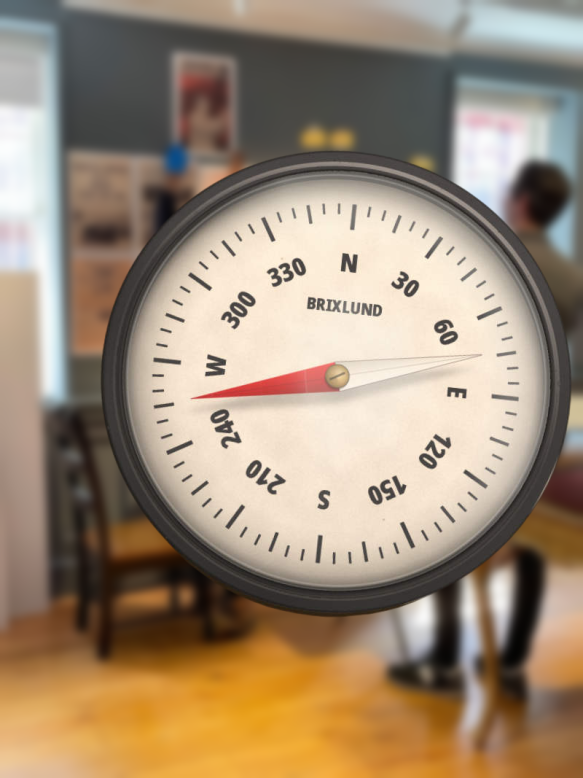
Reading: 255 °
